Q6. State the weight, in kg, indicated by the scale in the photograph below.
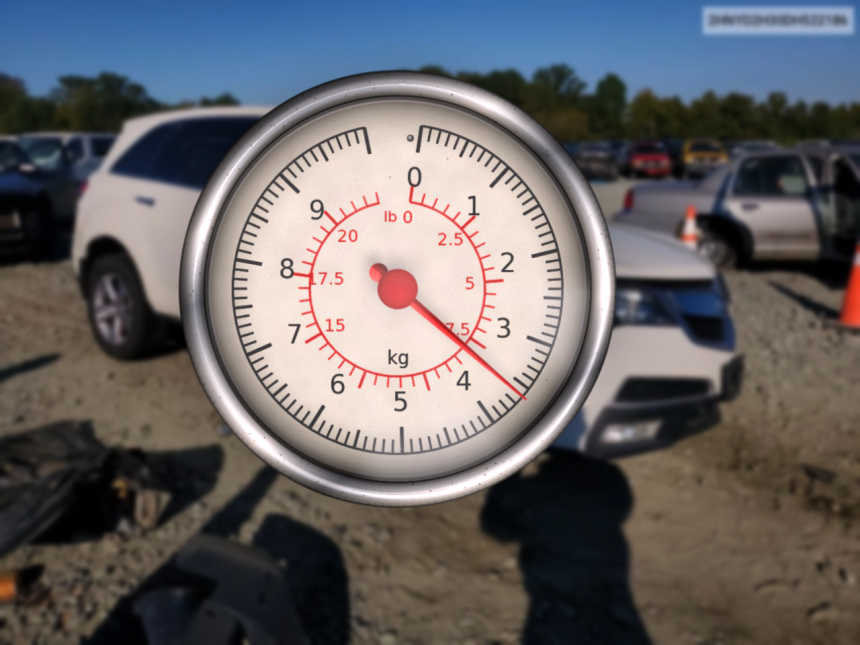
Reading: 3.6 kg
